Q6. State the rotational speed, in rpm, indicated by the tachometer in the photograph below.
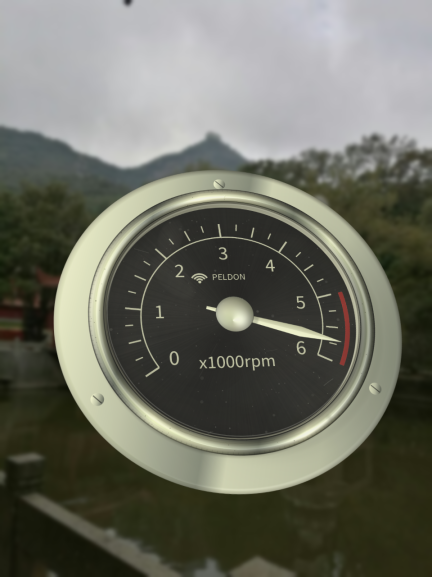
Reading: 5750 rpm
